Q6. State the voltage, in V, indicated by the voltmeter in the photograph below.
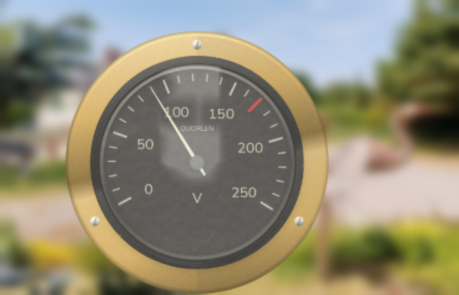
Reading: 90 V
